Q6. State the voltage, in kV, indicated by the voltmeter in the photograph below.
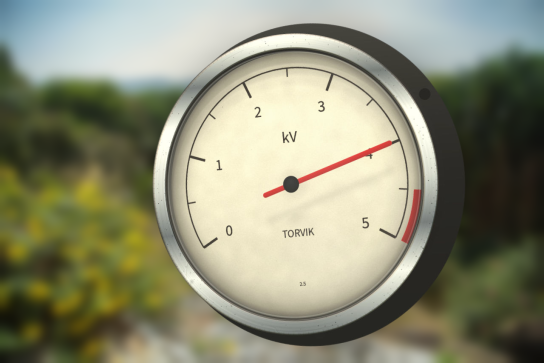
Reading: 4 kV
